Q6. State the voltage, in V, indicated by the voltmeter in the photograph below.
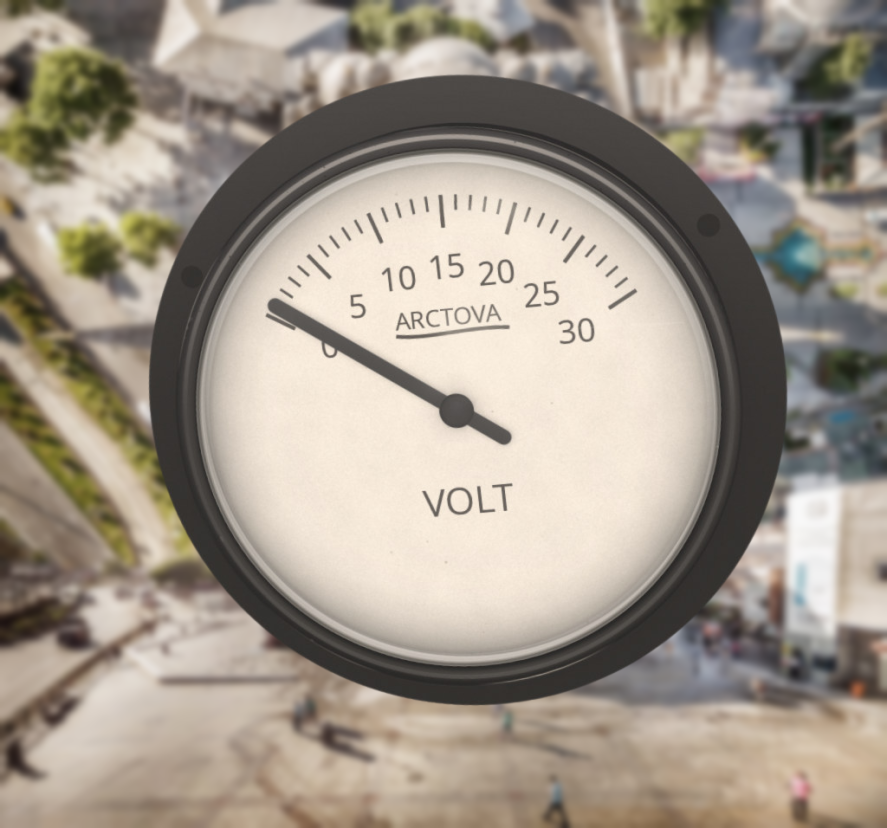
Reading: 1 V
